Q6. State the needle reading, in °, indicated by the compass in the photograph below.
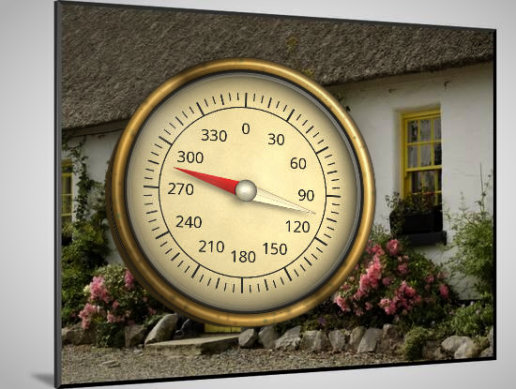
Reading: 285 °
